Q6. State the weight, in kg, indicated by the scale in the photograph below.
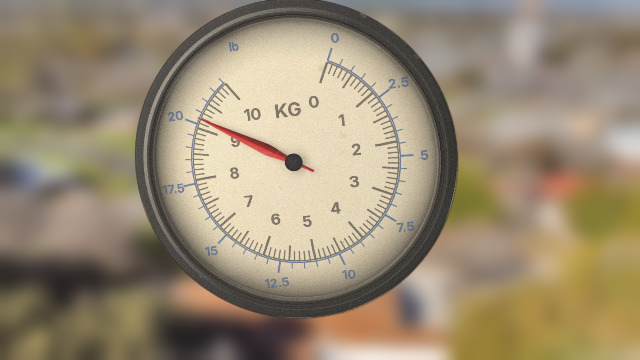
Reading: 9.2 kg
